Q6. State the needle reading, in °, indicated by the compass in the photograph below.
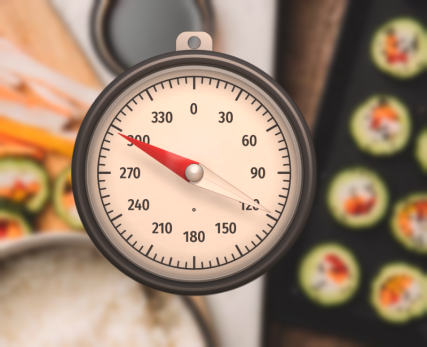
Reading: 297.5 °
